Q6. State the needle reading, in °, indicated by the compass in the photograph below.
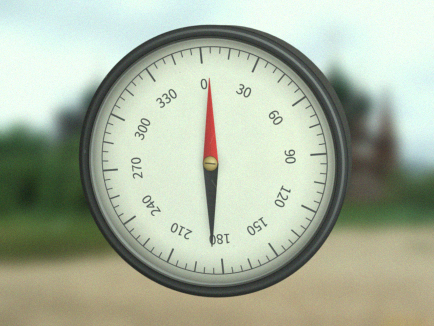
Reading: 5 °
